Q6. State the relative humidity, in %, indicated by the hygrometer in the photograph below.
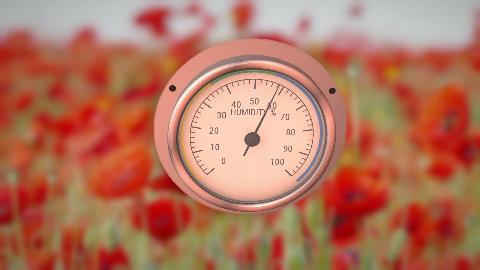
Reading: 58 %
